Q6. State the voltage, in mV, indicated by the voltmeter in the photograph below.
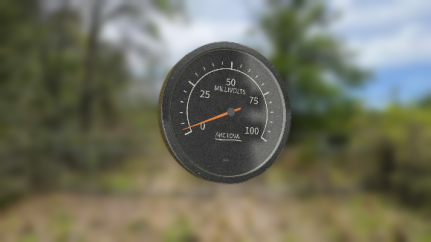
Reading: 2.5 mV
